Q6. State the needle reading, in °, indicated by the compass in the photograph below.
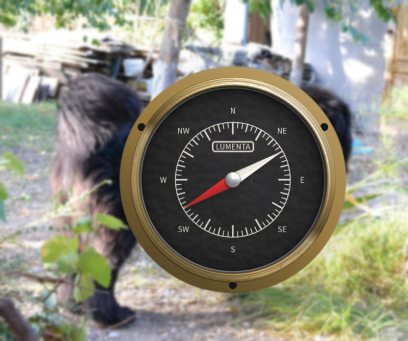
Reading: 240 °
